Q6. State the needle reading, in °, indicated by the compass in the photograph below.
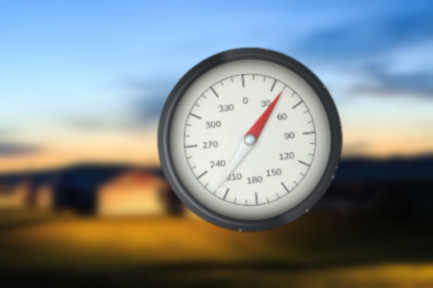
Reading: 40 °
